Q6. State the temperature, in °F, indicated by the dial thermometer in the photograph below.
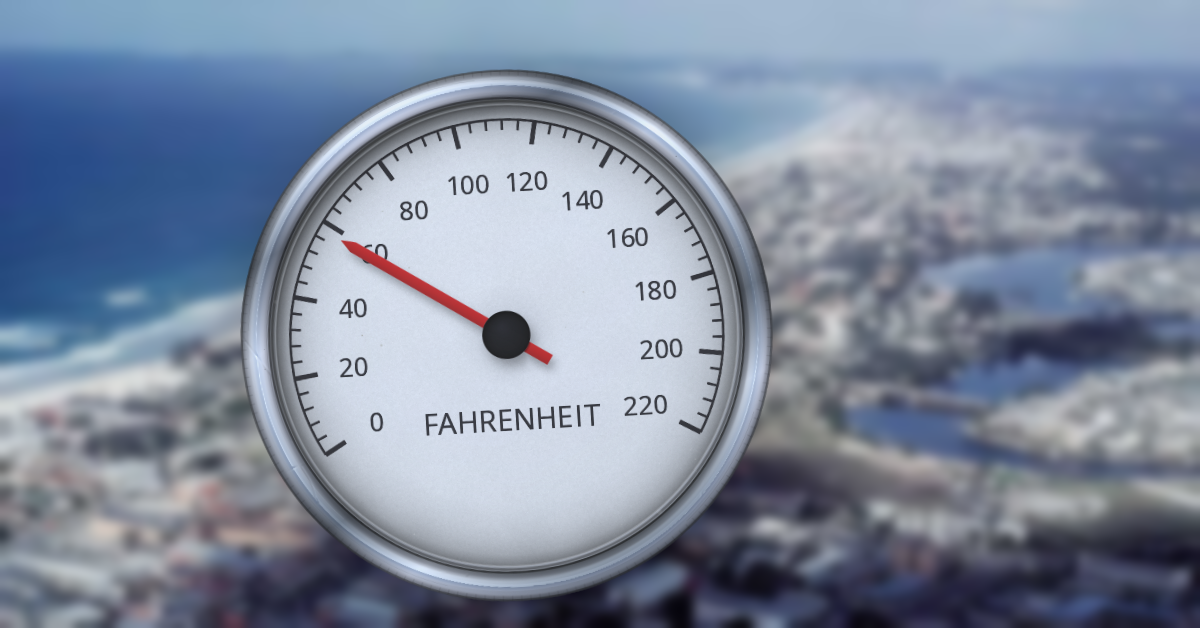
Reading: 58 °F
